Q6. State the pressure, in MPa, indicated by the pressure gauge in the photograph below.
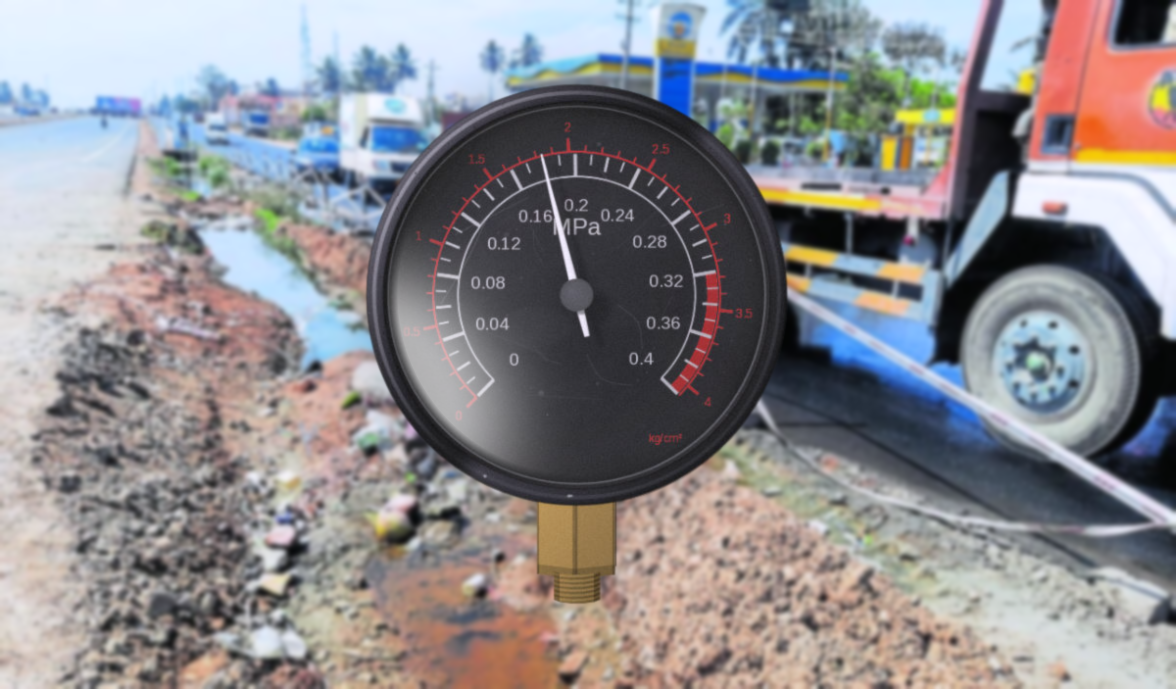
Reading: 0.18 MPa
